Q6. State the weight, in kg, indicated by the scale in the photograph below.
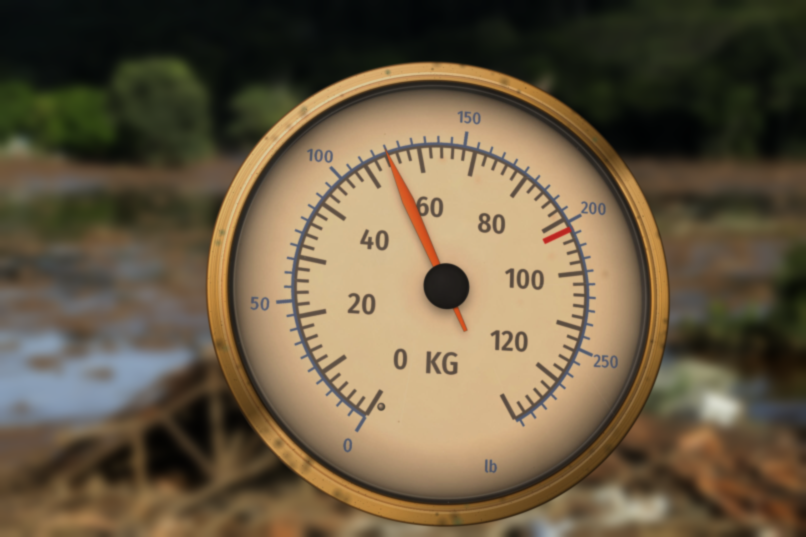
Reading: 54 kg
